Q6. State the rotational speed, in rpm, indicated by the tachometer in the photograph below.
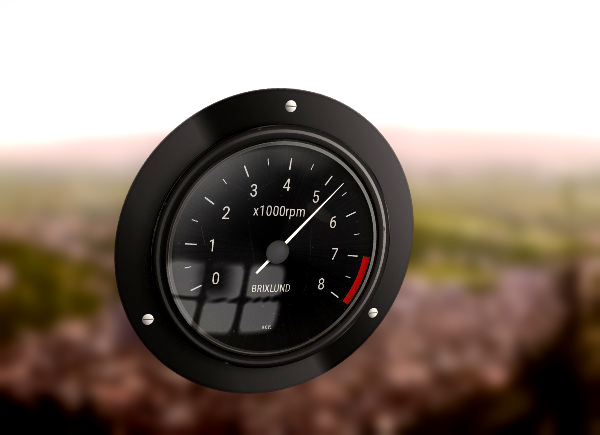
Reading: 5250 rpm
